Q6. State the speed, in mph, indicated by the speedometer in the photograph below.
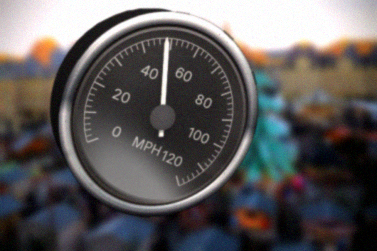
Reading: 48 mph
